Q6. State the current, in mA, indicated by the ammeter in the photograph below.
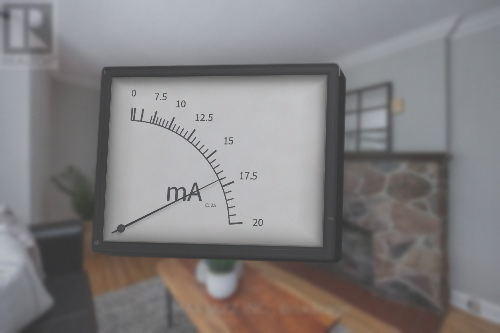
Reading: 17 mA
